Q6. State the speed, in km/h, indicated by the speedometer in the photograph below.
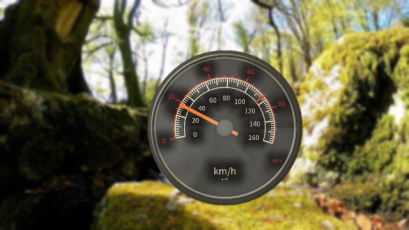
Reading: 30 km/h
